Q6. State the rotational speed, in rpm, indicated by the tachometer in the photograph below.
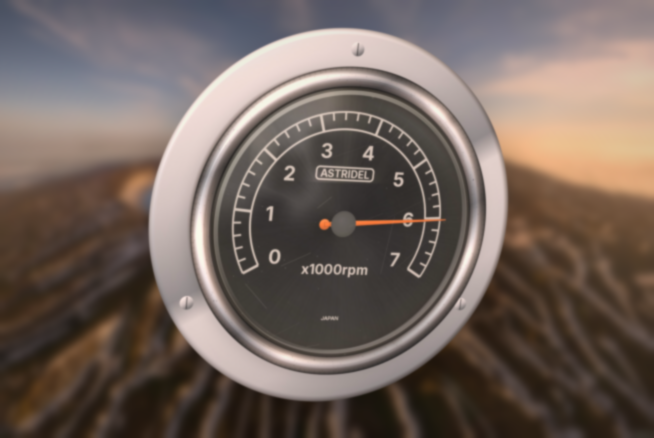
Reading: 6000 rpm
